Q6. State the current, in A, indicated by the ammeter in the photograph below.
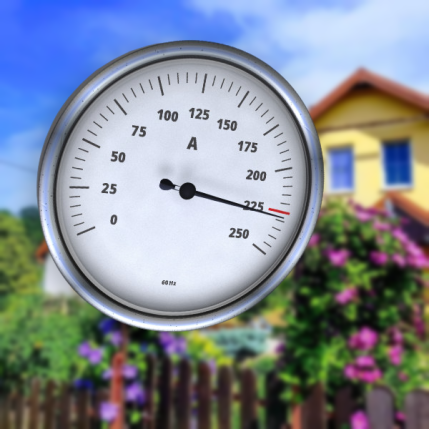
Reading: 227.5 A
